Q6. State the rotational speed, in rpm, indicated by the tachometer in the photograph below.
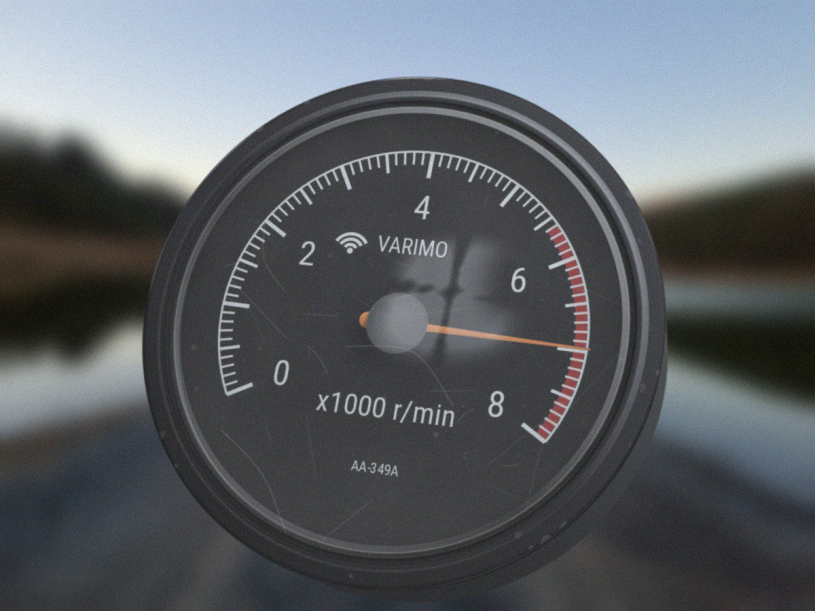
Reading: 7000 rpm
